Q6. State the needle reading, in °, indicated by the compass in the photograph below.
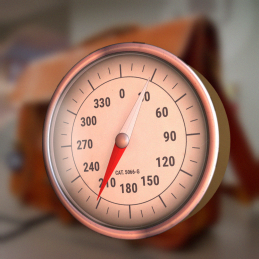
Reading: 210 °
